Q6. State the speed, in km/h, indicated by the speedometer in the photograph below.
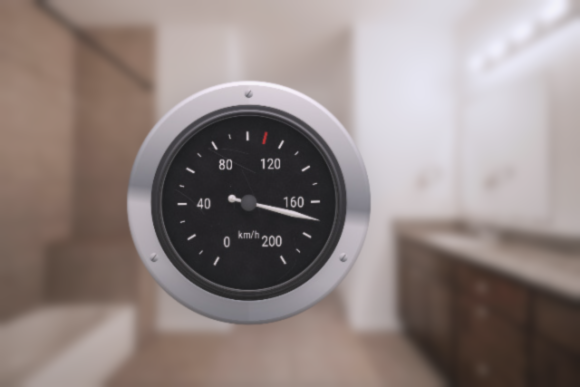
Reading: 170 km/h
